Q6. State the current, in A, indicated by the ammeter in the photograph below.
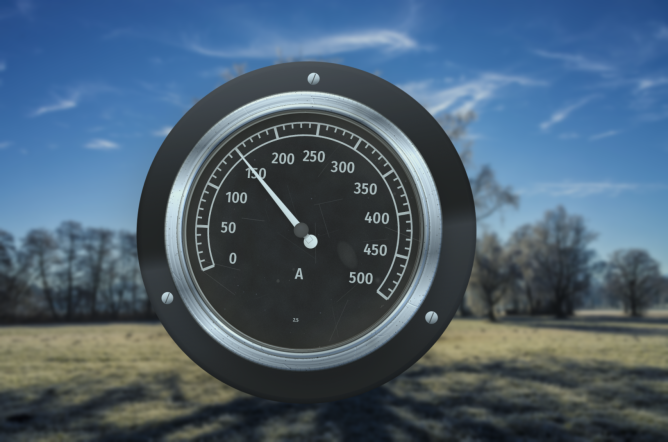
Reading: 150 A
